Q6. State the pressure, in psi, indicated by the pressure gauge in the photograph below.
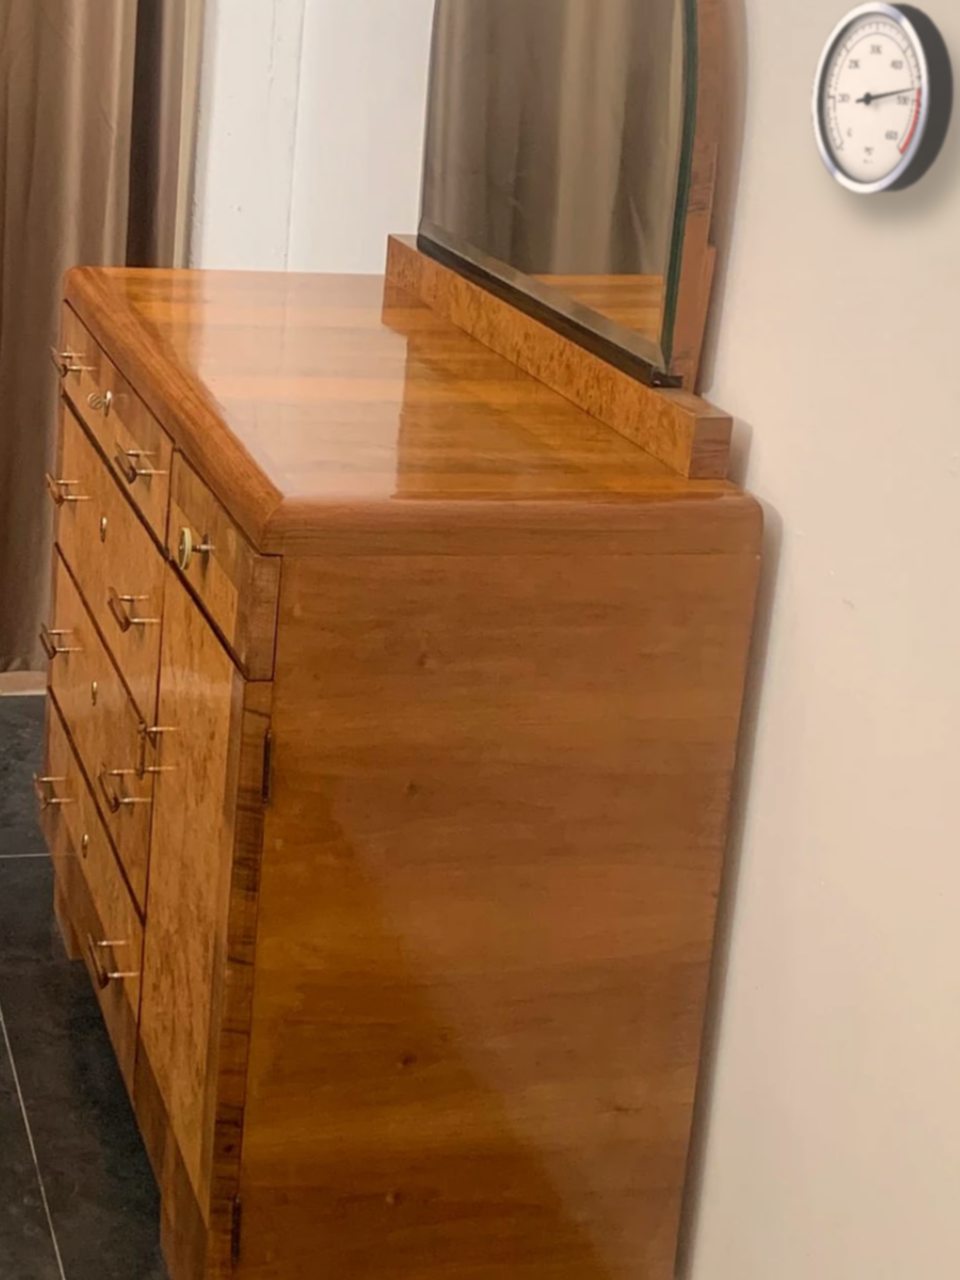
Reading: 480 psi
